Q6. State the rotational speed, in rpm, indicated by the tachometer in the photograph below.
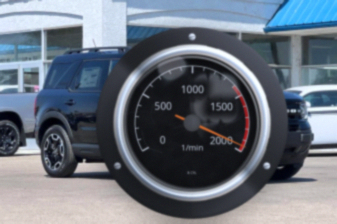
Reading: 1950 rpm
